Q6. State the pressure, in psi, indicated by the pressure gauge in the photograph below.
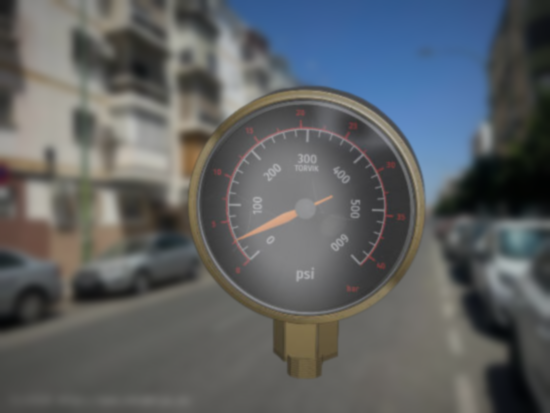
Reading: 40 psi
